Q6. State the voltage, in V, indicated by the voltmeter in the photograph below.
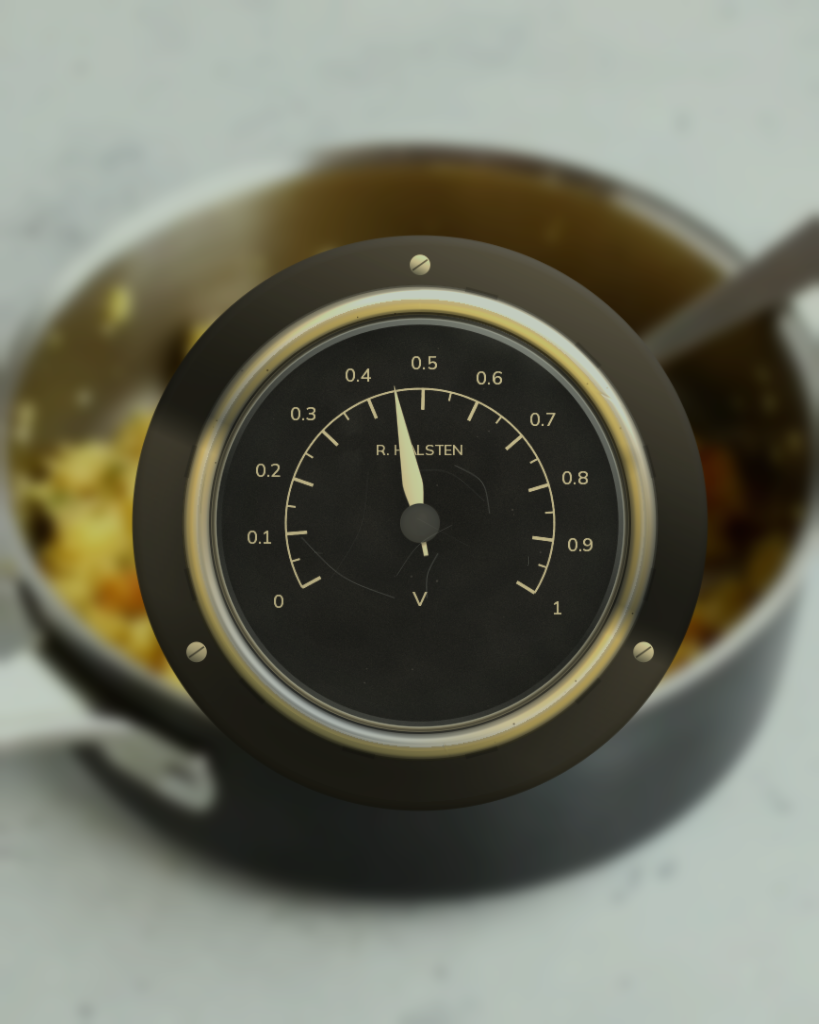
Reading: 0.45 V
